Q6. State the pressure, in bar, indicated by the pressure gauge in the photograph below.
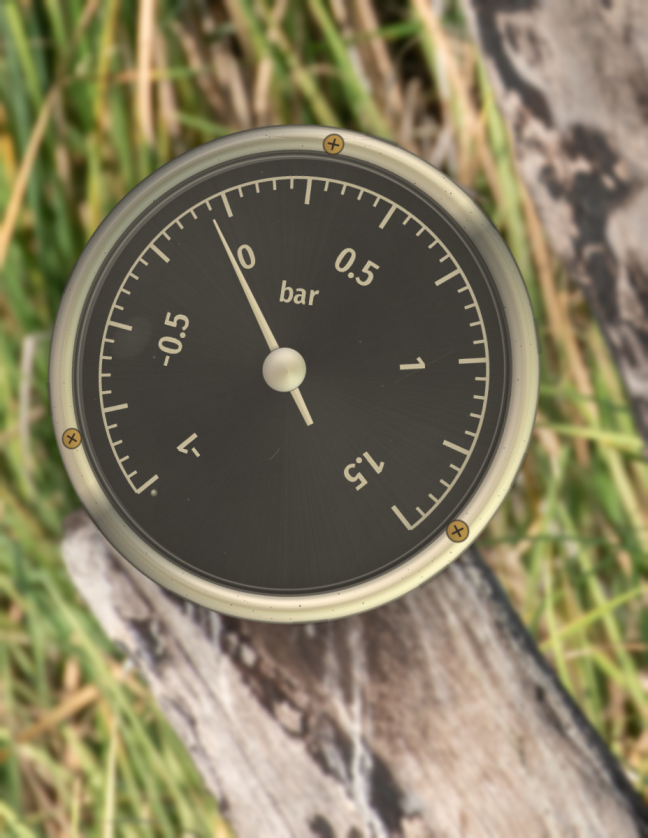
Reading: -0.05 bar
